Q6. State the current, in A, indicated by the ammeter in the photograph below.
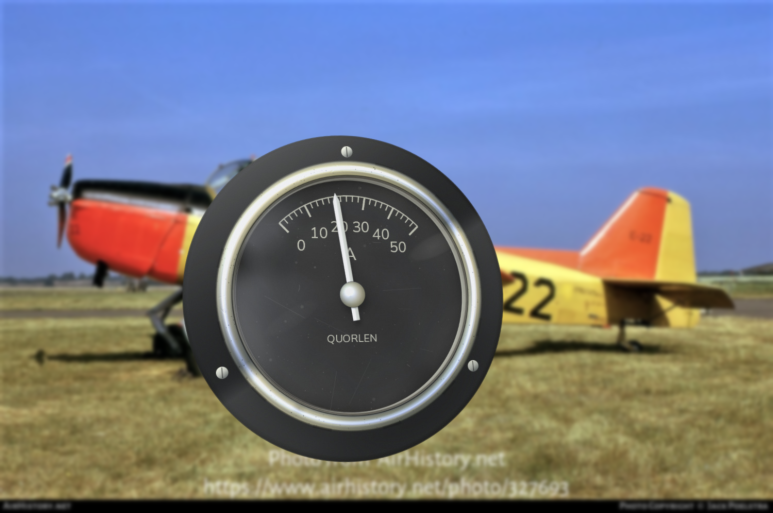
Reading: 20 A
